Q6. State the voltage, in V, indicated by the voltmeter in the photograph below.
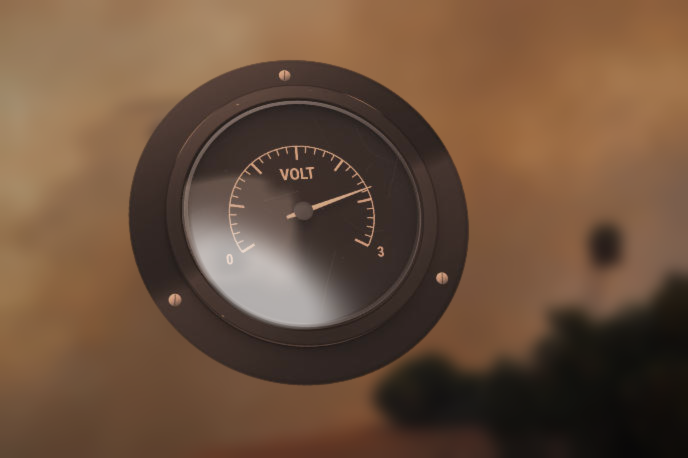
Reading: 2.4 V
